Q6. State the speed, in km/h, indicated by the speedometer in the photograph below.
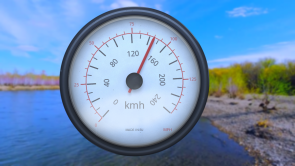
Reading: 145 km/h
